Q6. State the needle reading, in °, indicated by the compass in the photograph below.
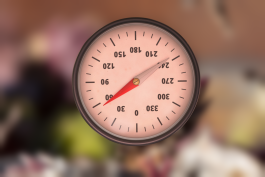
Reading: 55 °
